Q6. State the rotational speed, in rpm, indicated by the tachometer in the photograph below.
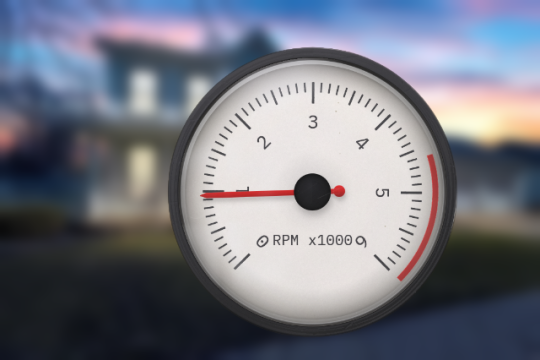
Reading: 950 rpm
